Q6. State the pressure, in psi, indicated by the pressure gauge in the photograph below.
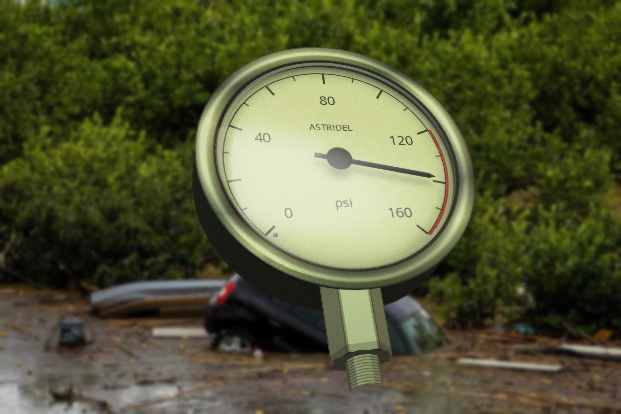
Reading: 140 psi
